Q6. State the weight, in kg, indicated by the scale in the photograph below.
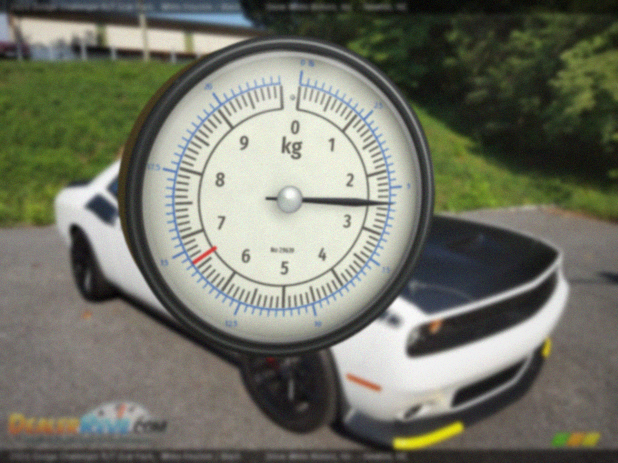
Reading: 2.5 kg
